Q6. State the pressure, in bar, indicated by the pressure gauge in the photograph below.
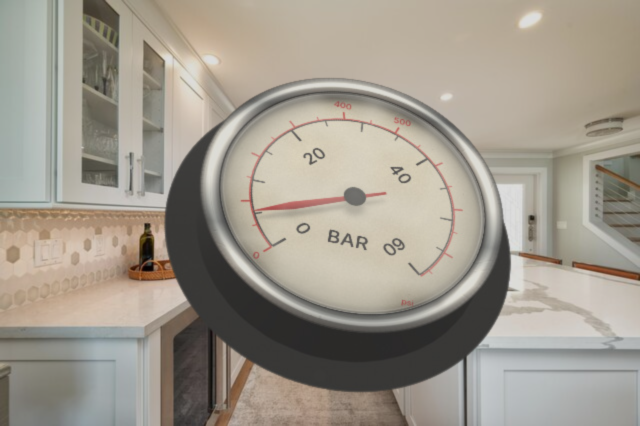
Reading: 5 bar
